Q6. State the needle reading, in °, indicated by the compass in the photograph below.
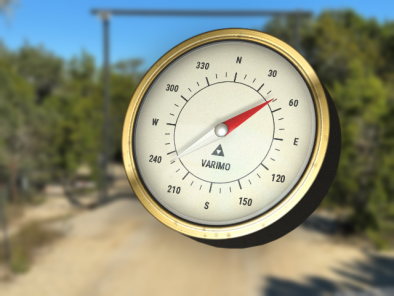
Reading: 50 °
